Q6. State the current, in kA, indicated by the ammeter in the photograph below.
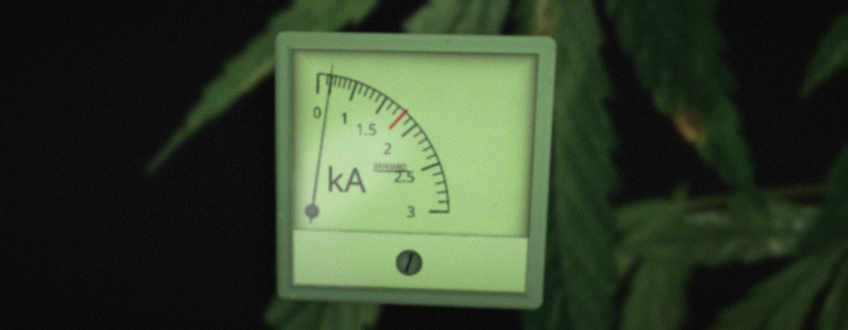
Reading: 0.5 kA
